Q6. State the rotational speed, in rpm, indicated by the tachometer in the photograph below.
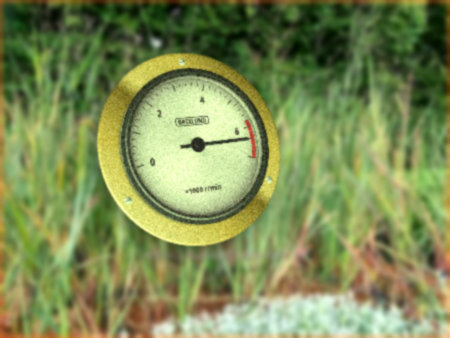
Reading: 6400 rpm
